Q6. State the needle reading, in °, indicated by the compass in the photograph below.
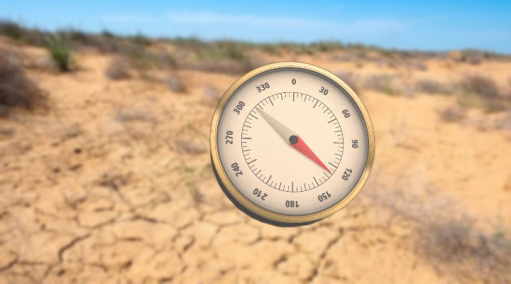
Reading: 130 °
